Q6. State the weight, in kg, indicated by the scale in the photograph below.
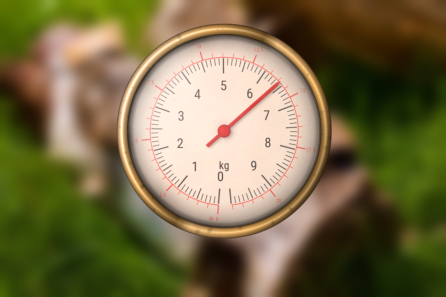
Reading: 6.4 kg
